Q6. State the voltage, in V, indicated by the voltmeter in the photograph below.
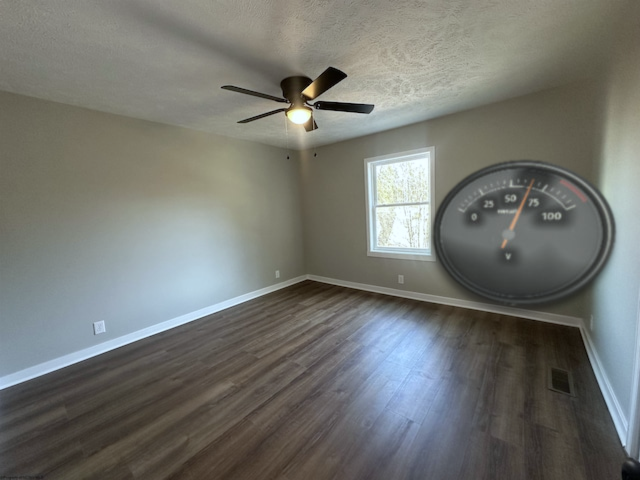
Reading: 65 V
